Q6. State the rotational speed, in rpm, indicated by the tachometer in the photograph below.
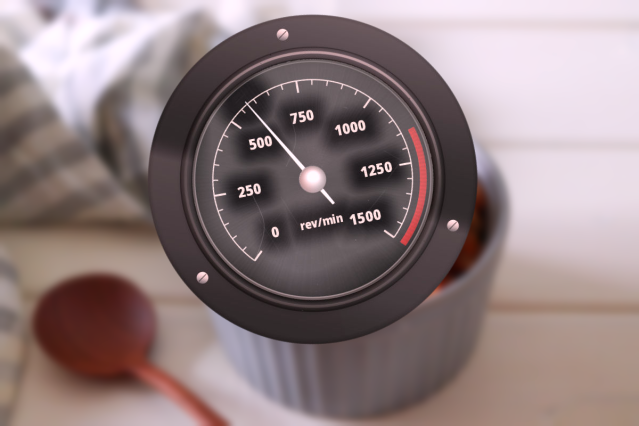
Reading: 575 rpm
